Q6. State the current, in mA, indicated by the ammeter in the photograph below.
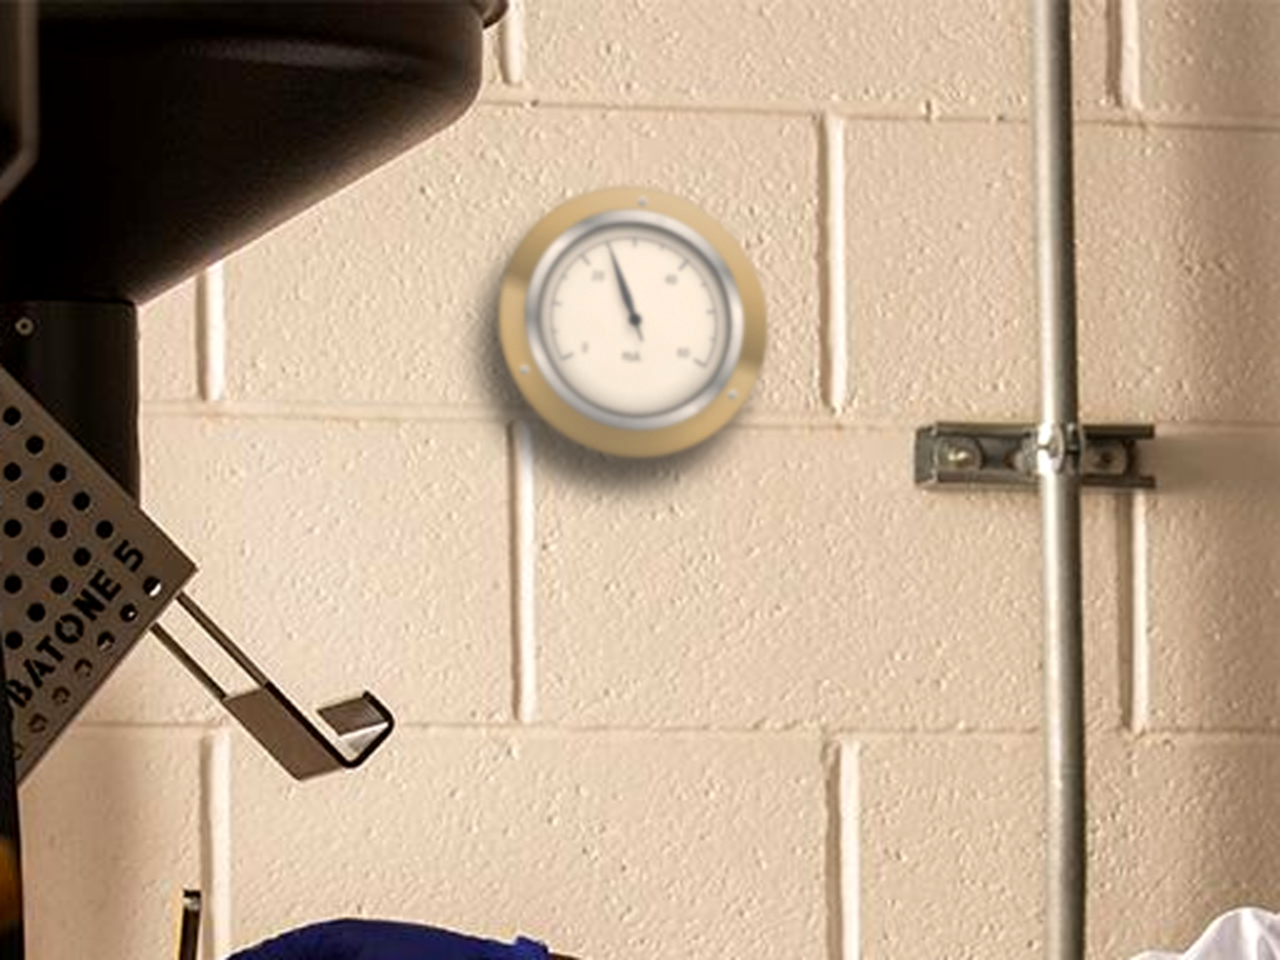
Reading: 25 mA
